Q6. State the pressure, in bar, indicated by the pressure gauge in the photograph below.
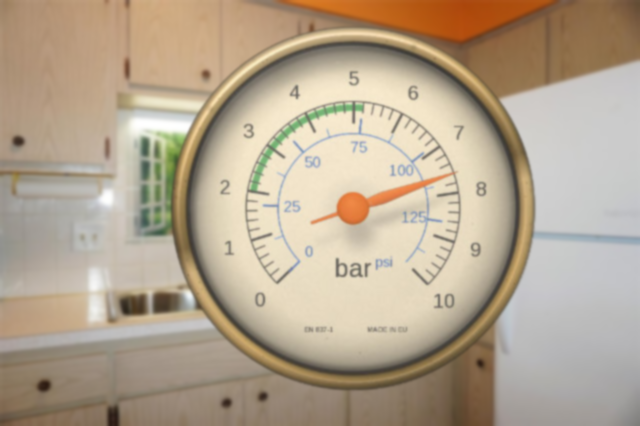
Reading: 7.6 bar
